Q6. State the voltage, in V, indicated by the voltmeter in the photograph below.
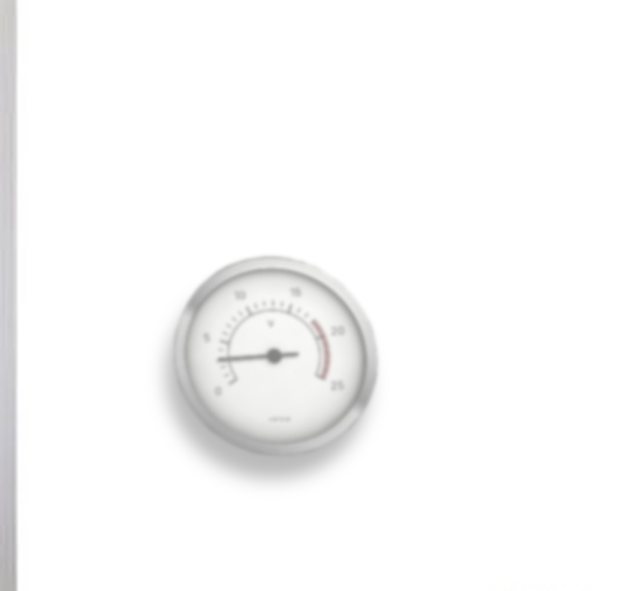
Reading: 3 V
